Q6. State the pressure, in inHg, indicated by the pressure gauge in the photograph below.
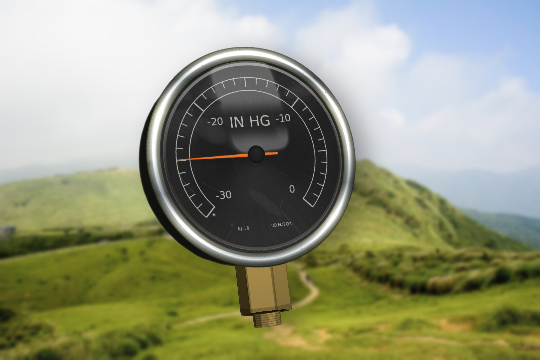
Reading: -25 inHg
